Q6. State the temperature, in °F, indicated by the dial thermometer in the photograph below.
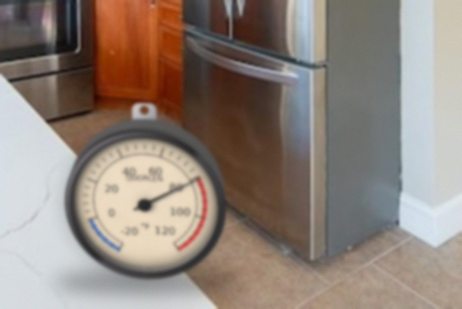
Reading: 80 °F
